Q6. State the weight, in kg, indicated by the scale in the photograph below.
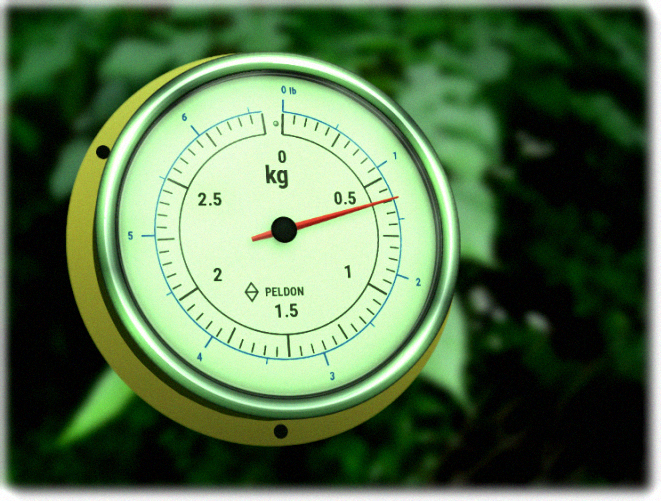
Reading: 0.6 kg
